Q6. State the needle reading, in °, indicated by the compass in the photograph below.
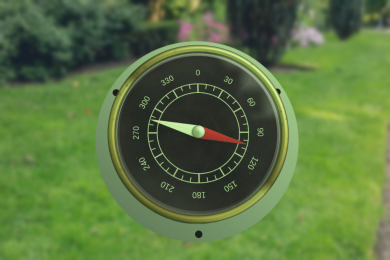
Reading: 105 °
